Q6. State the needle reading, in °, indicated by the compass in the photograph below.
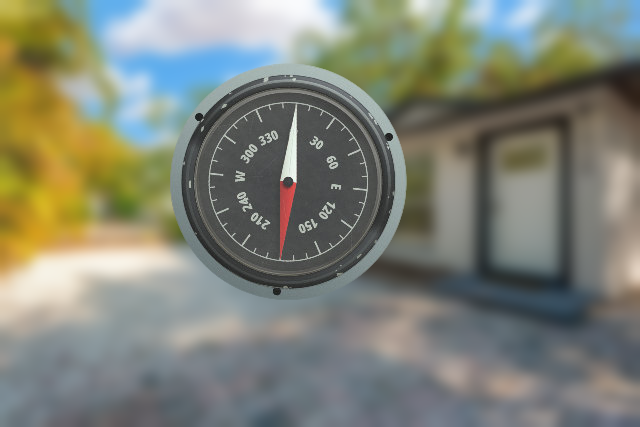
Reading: 180 °
